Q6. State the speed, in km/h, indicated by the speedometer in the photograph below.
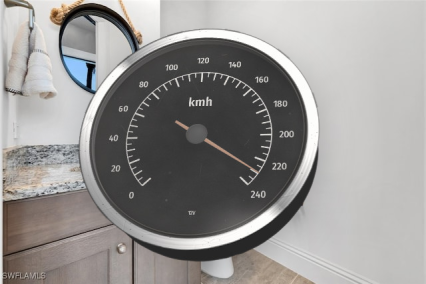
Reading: 230 km/h
